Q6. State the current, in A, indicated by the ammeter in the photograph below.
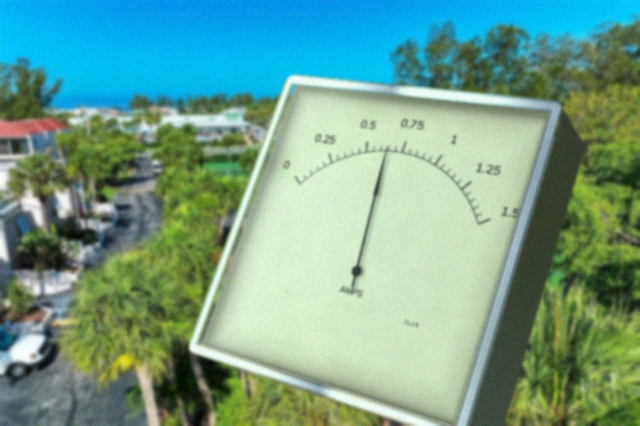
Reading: 0.65 A
